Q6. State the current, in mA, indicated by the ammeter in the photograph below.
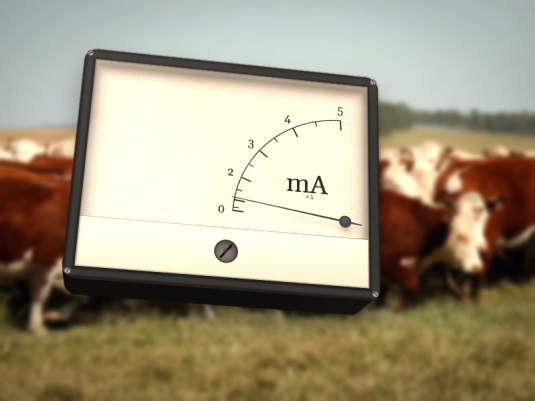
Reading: 1 mA
